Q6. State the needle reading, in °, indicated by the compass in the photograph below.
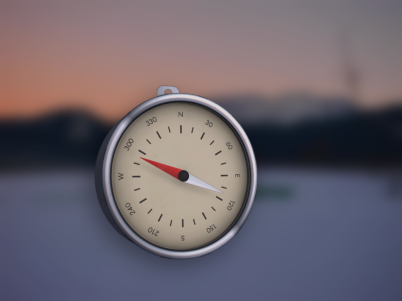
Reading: 292.5 °
